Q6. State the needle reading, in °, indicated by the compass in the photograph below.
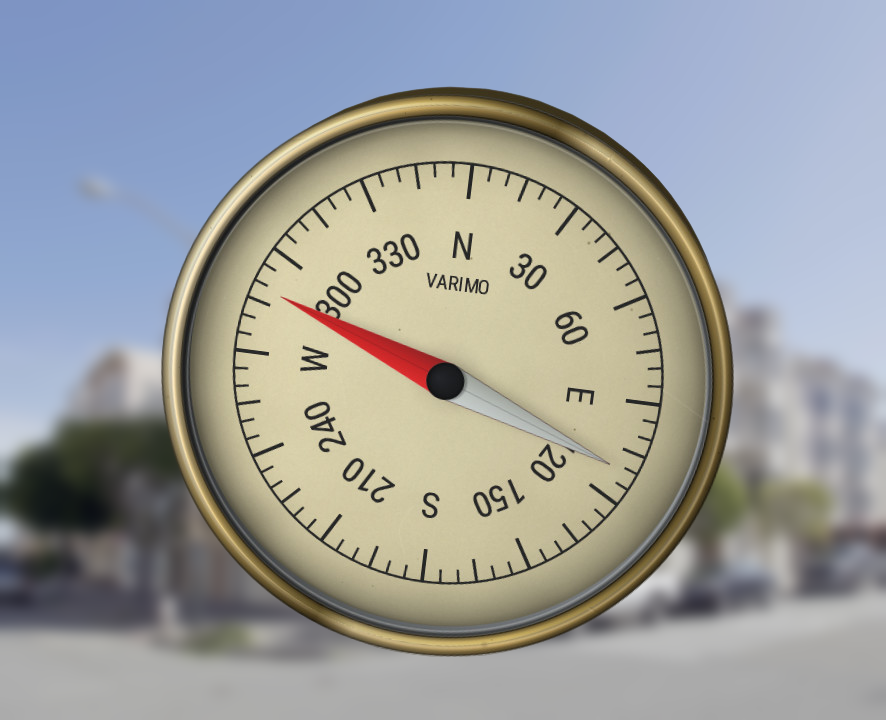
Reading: 290 °
